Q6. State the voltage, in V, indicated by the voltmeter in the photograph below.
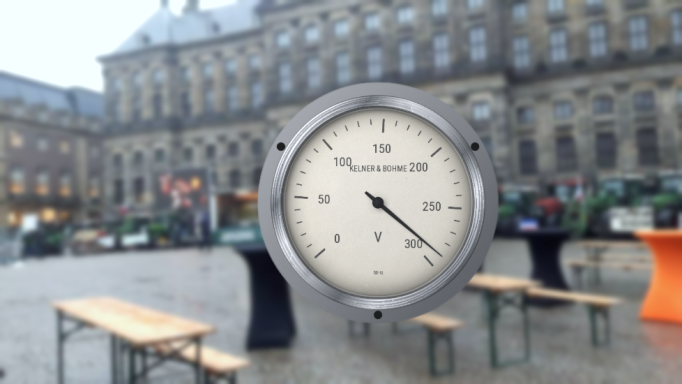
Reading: 290 V
